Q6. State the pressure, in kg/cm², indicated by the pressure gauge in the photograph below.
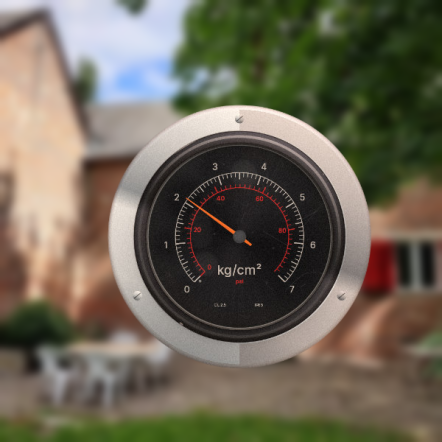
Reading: 2.1 kg/cm²
